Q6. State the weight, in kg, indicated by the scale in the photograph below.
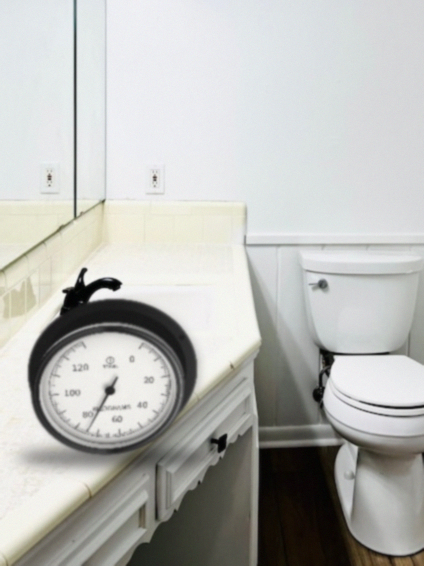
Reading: 75 kg
